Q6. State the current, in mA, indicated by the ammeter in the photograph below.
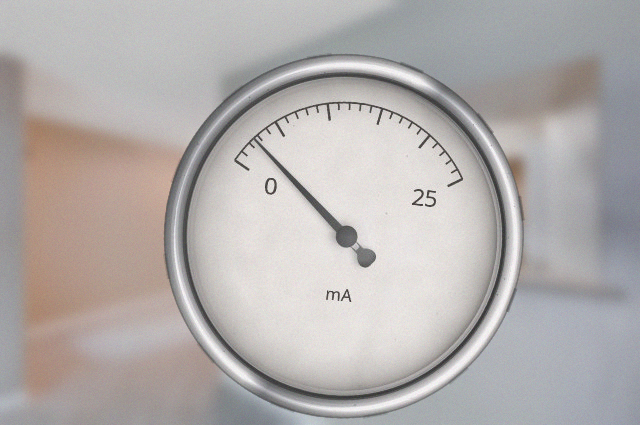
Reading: 2.5 mA
